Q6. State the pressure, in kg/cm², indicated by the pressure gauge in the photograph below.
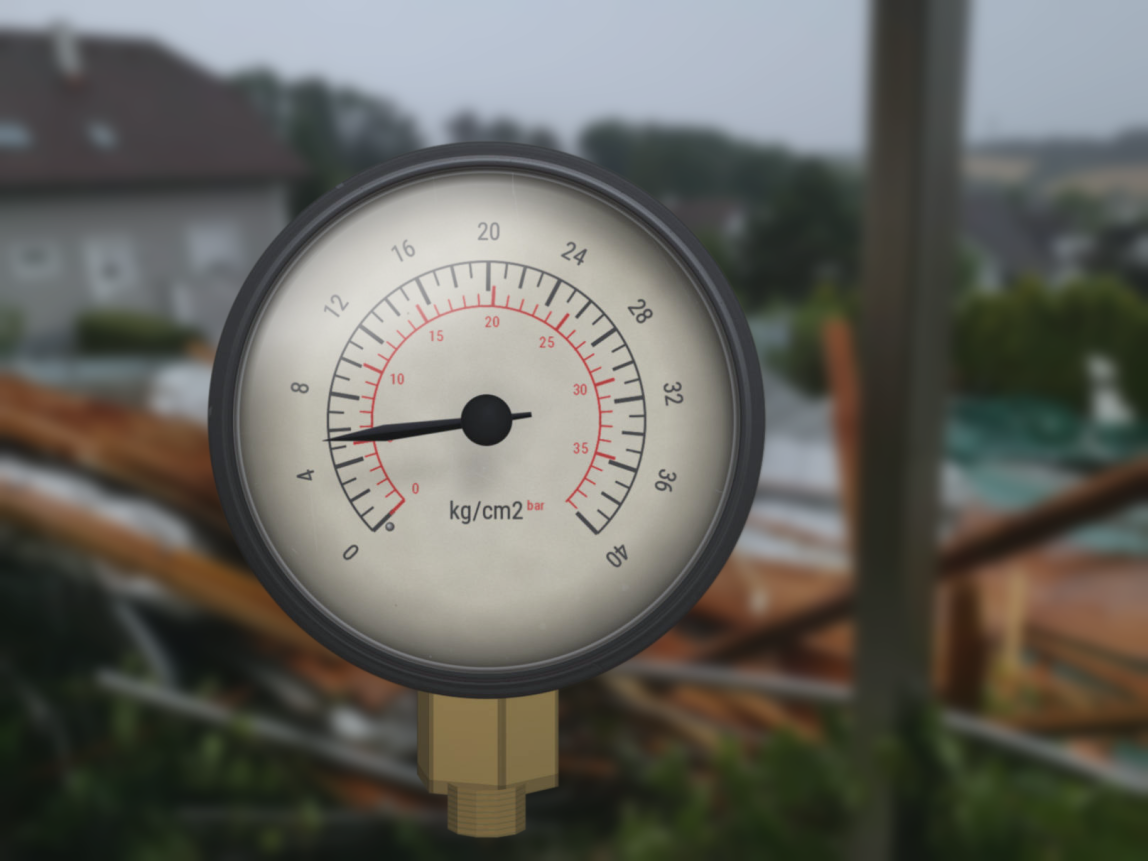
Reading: 5.5 kg/cm²
